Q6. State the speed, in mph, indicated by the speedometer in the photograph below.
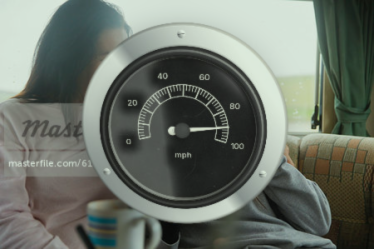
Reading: 90 mph
